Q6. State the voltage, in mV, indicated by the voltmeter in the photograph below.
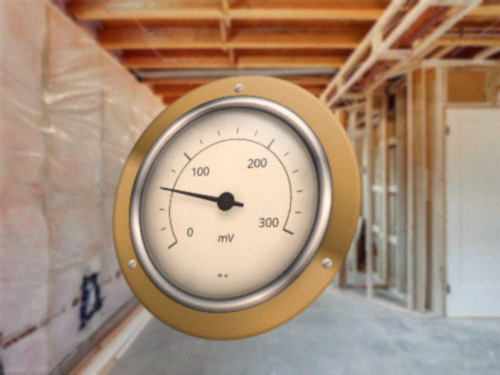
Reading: 60 mV
